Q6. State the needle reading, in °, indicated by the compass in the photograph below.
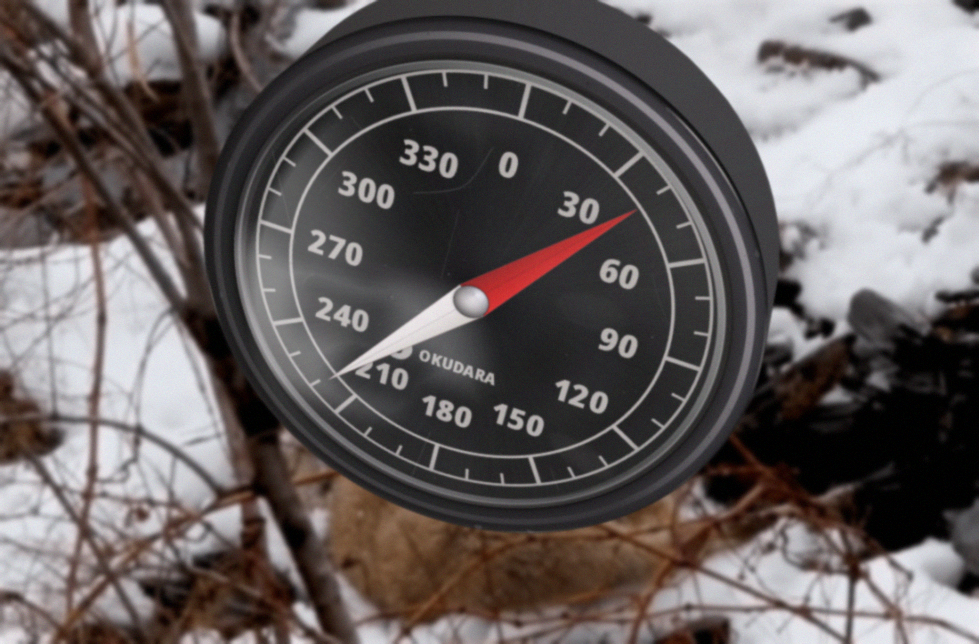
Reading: 40 °
